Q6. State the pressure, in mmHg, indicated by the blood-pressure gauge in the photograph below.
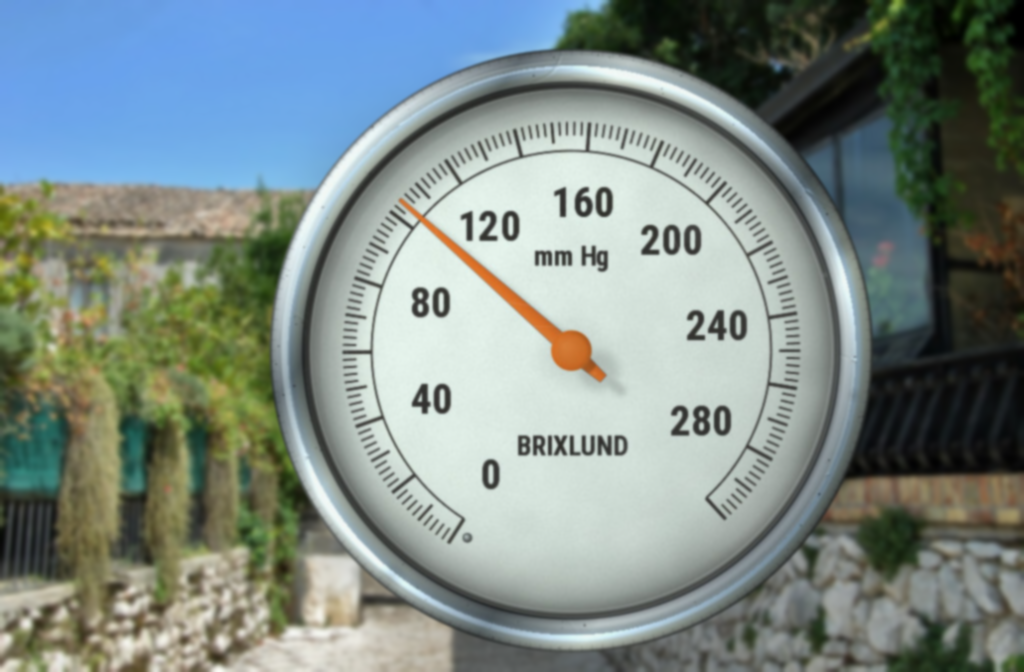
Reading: 104 mmHg
